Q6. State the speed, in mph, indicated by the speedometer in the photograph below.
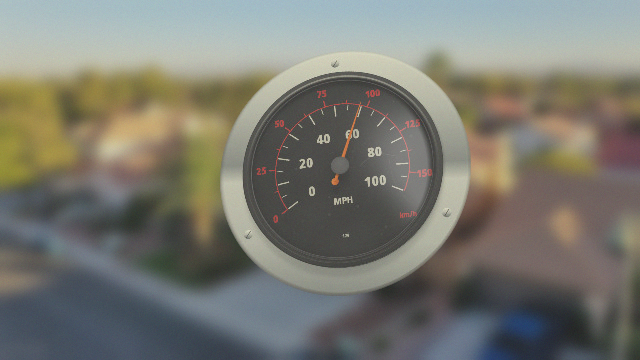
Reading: 60 mph
